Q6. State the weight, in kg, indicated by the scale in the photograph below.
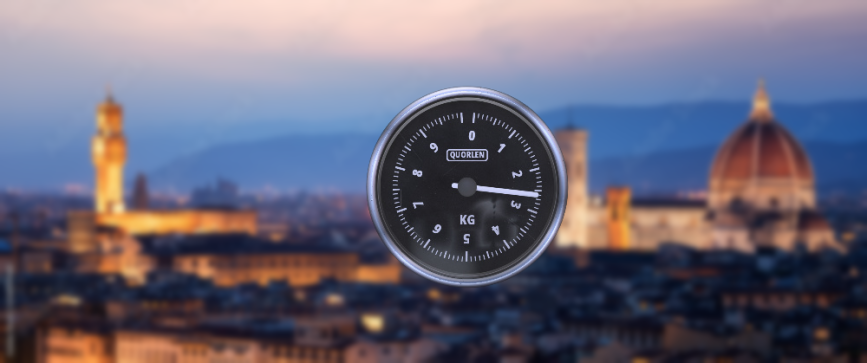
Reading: 2.6 kg
